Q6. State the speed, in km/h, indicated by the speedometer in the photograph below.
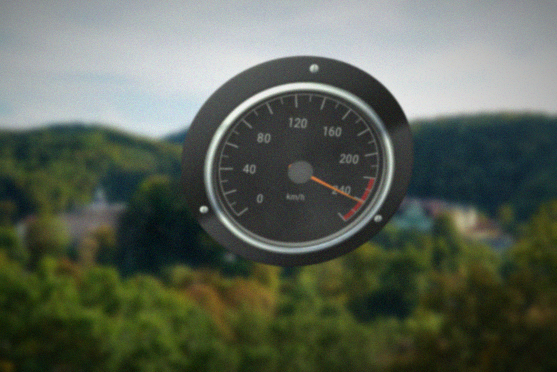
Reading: 240 km/h
